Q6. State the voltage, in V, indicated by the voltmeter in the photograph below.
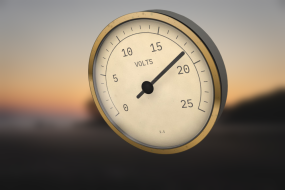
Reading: 18.5 V
